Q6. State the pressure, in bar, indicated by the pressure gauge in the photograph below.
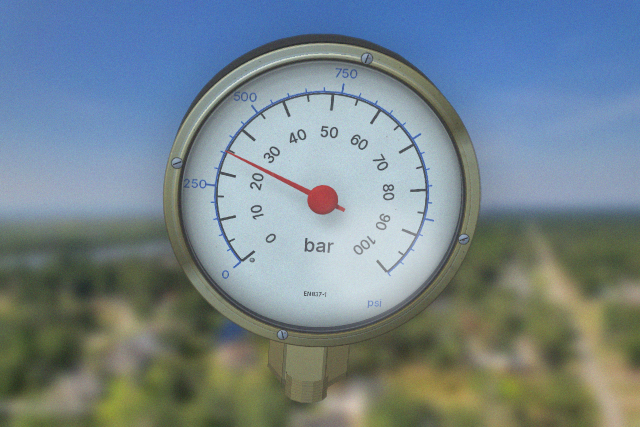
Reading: 25 bar
